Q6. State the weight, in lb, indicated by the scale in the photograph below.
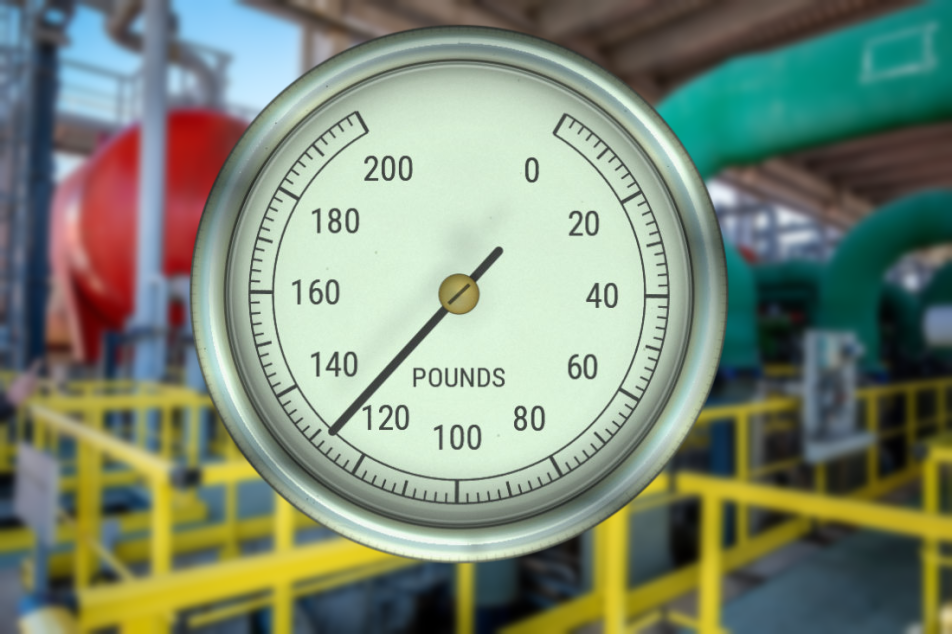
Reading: 128 lb
